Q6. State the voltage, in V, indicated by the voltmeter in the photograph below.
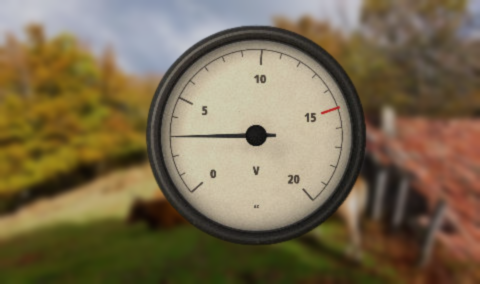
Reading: 3 V
